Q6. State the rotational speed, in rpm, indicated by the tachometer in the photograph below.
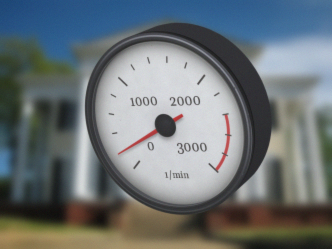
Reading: 200 rpm
